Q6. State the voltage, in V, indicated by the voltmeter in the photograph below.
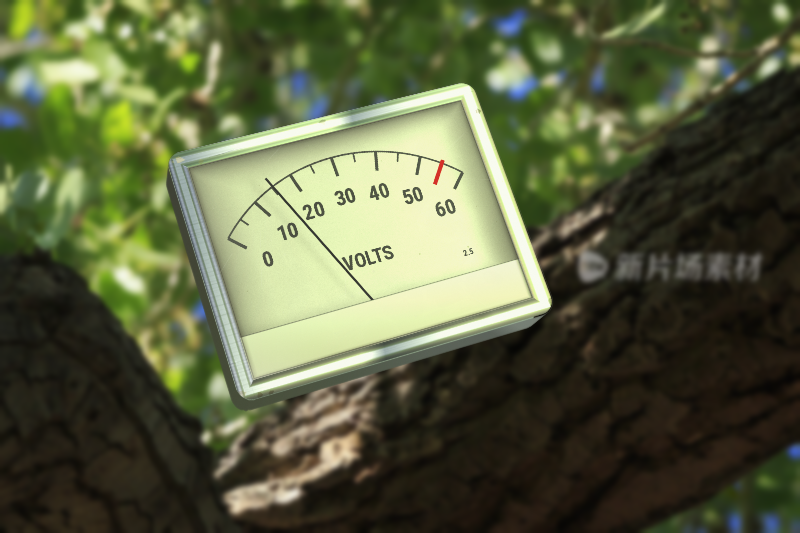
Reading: 15 V
